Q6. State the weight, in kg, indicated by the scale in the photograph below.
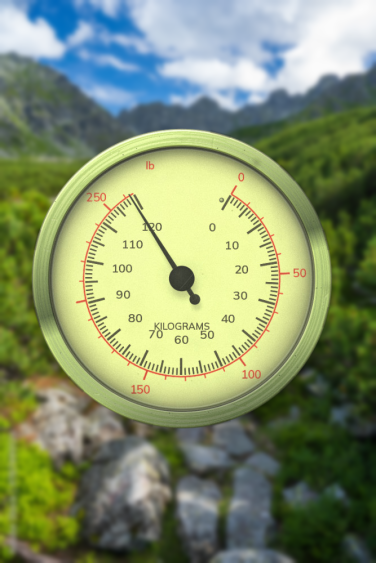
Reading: 119 kg
